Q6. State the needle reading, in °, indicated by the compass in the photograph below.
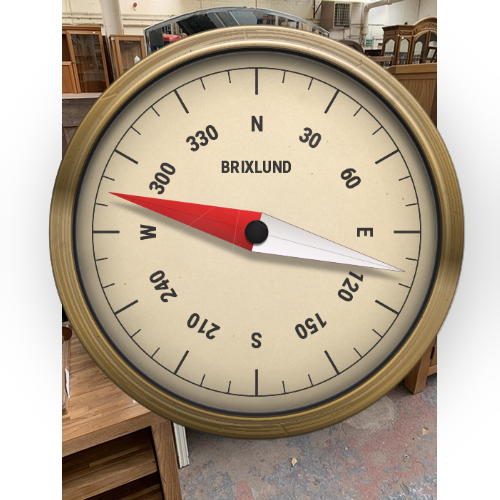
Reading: 285 °
